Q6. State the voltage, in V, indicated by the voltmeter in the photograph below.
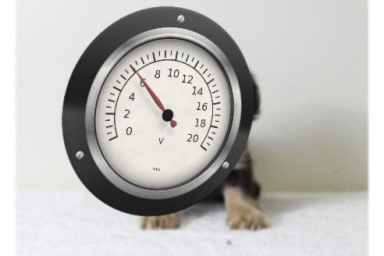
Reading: 6 V
